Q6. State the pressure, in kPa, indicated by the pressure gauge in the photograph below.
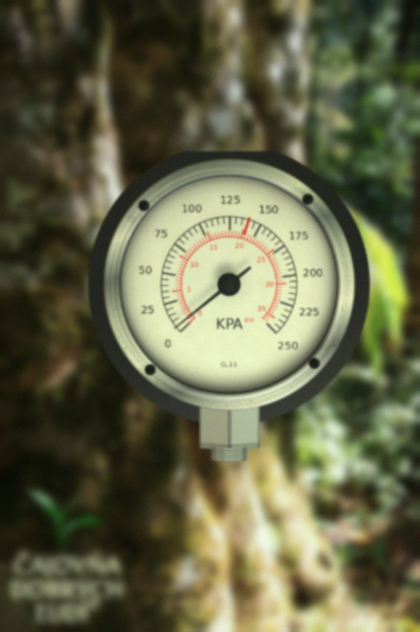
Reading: 5 kPa
